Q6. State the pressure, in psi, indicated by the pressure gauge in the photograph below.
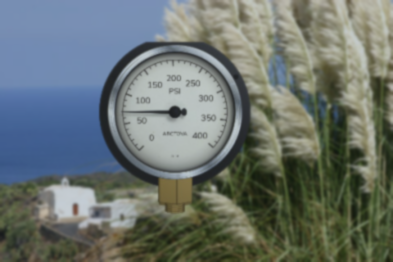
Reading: 70 psi
